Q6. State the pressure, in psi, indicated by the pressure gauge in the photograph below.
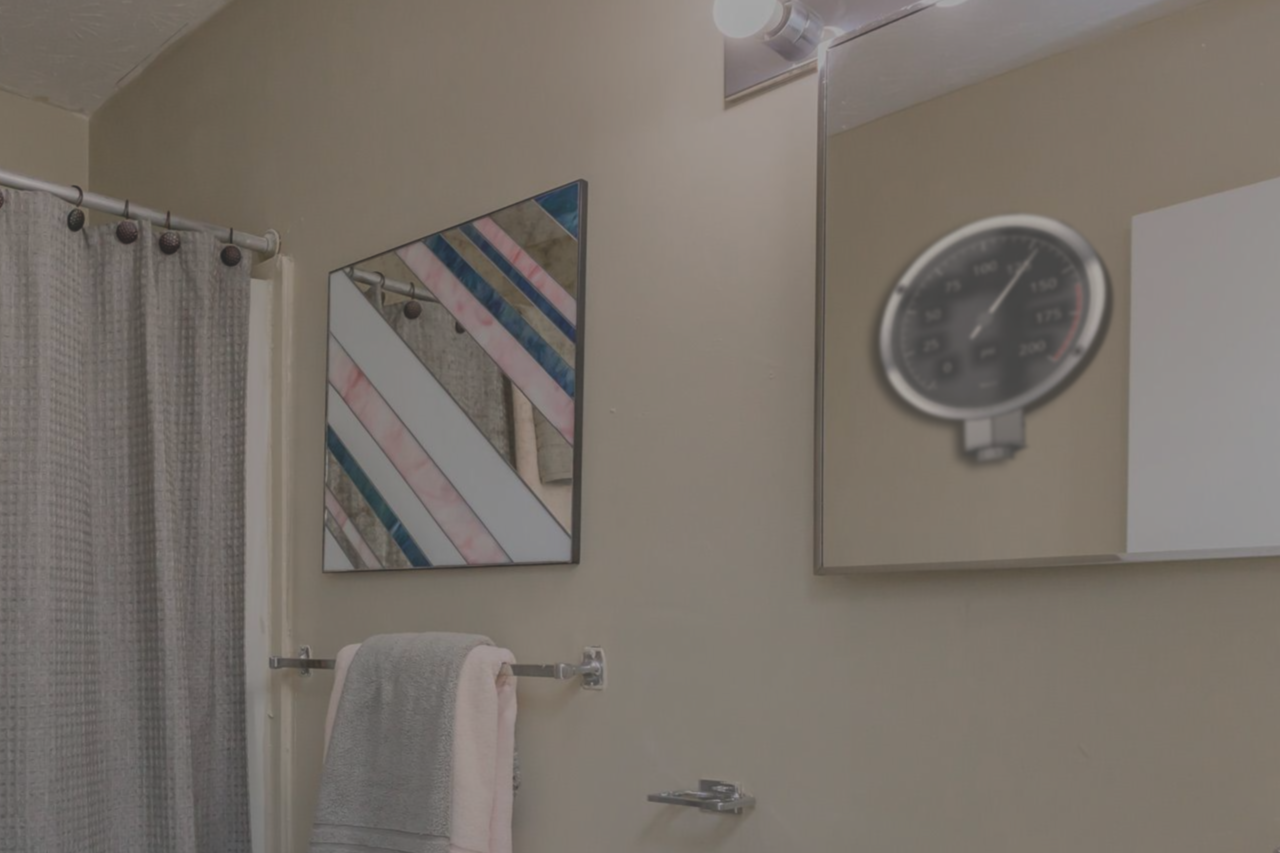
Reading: 130 psi
